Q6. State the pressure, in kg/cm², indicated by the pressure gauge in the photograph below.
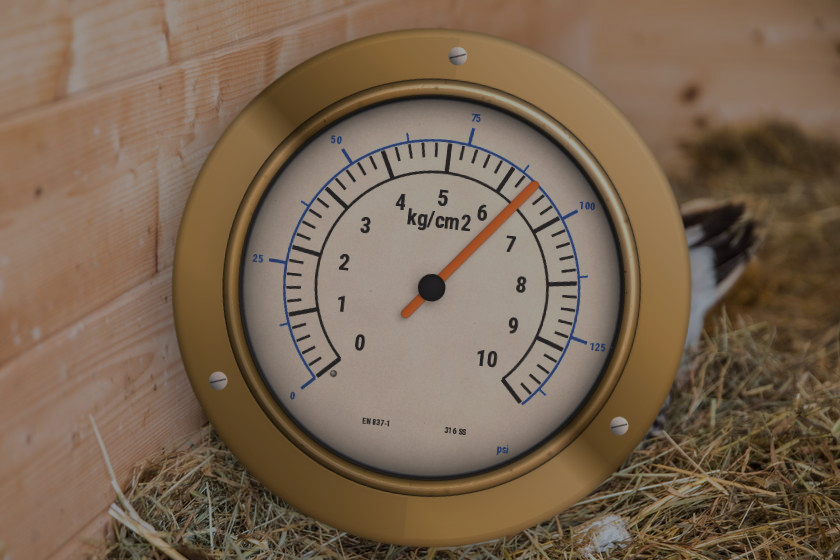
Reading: 6.4 kg/cm²
